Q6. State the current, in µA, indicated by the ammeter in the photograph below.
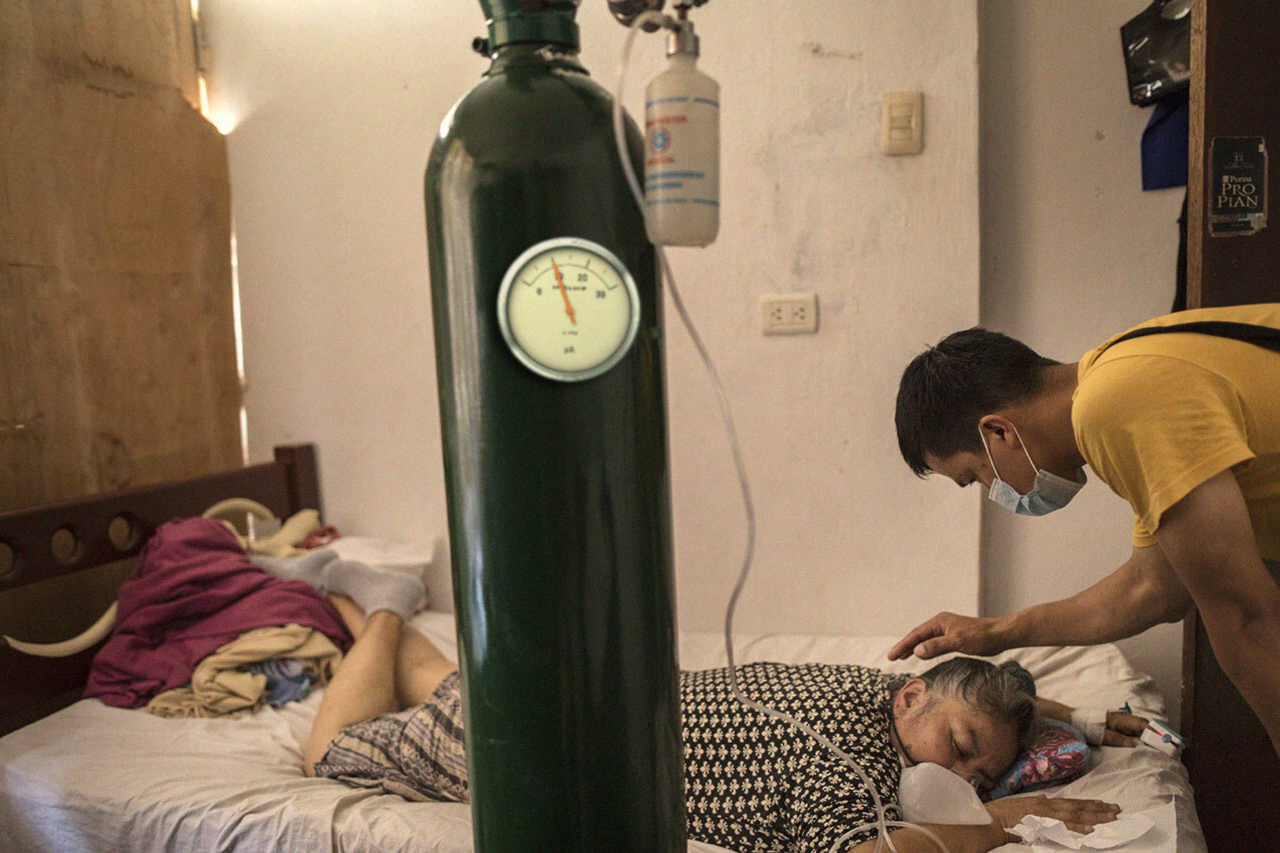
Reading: 10 µA
